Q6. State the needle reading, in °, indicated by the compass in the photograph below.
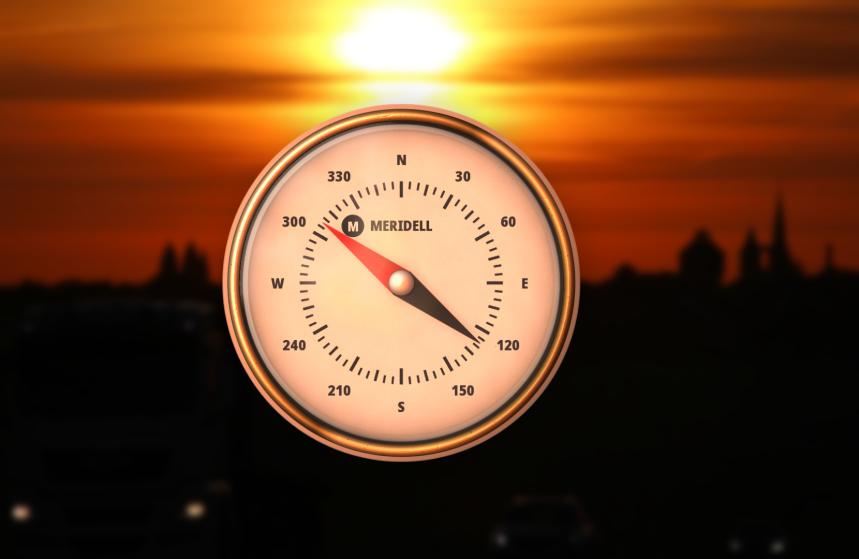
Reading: 307.5 °
